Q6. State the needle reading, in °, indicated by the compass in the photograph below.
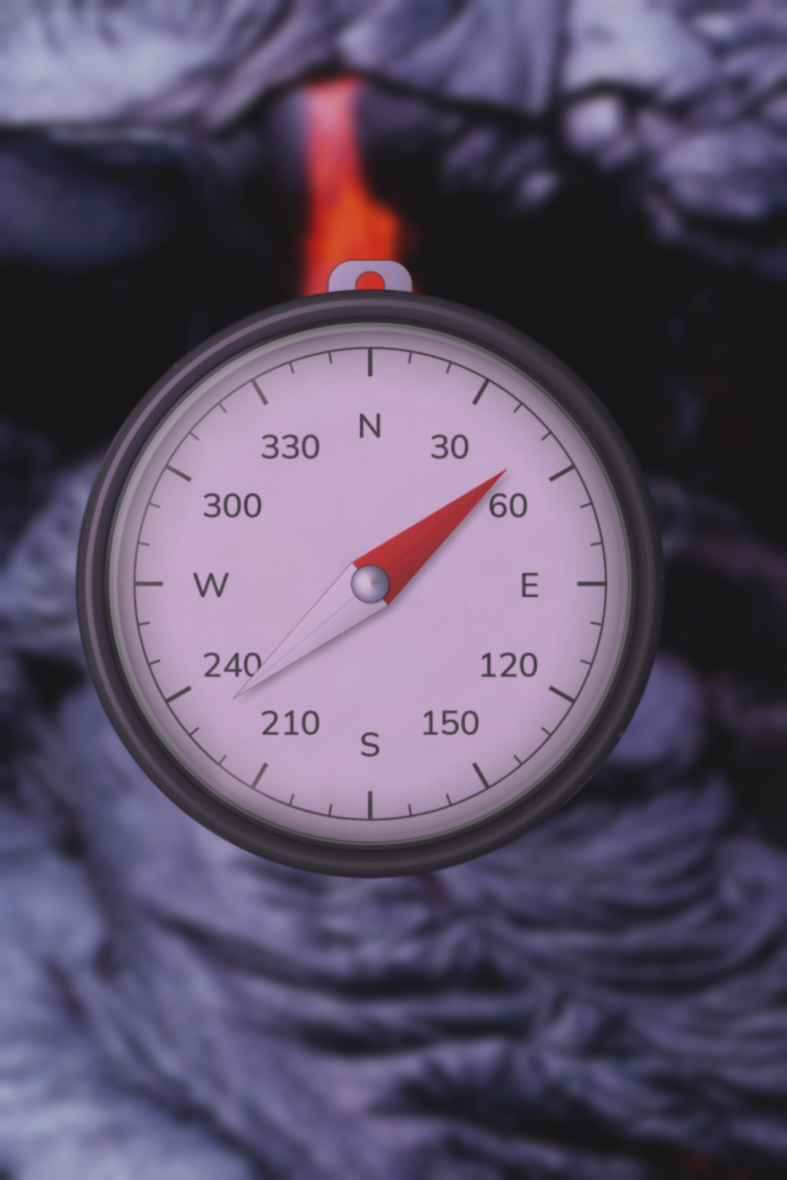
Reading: 50 °
